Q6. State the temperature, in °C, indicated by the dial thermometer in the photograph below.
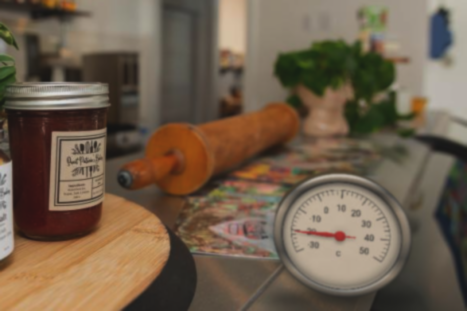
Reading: -20 °C
